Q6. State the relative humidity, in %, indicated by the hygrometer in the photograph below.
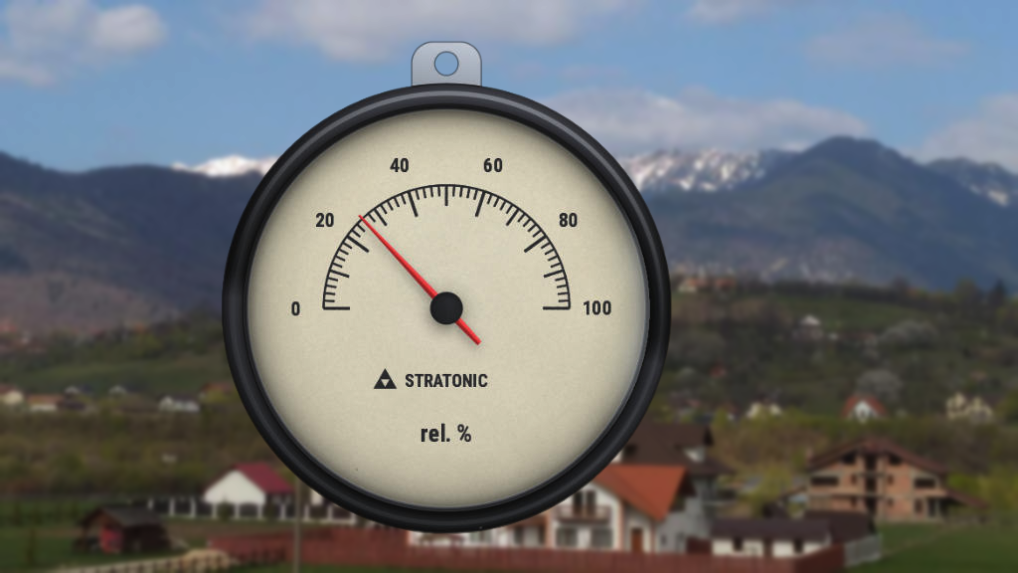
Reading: 26 %
